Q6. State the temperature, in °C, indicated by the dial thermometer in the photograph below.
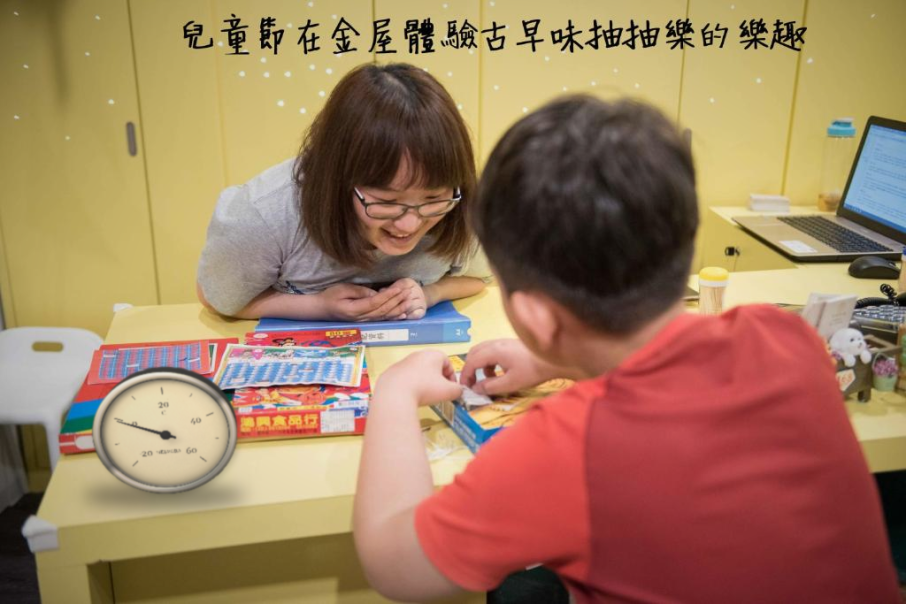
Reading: 0 °C
